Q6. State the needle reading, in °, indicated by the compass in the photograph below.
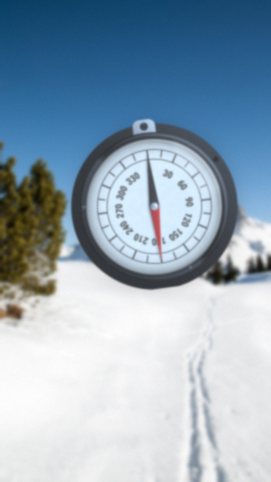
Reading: 180 °
